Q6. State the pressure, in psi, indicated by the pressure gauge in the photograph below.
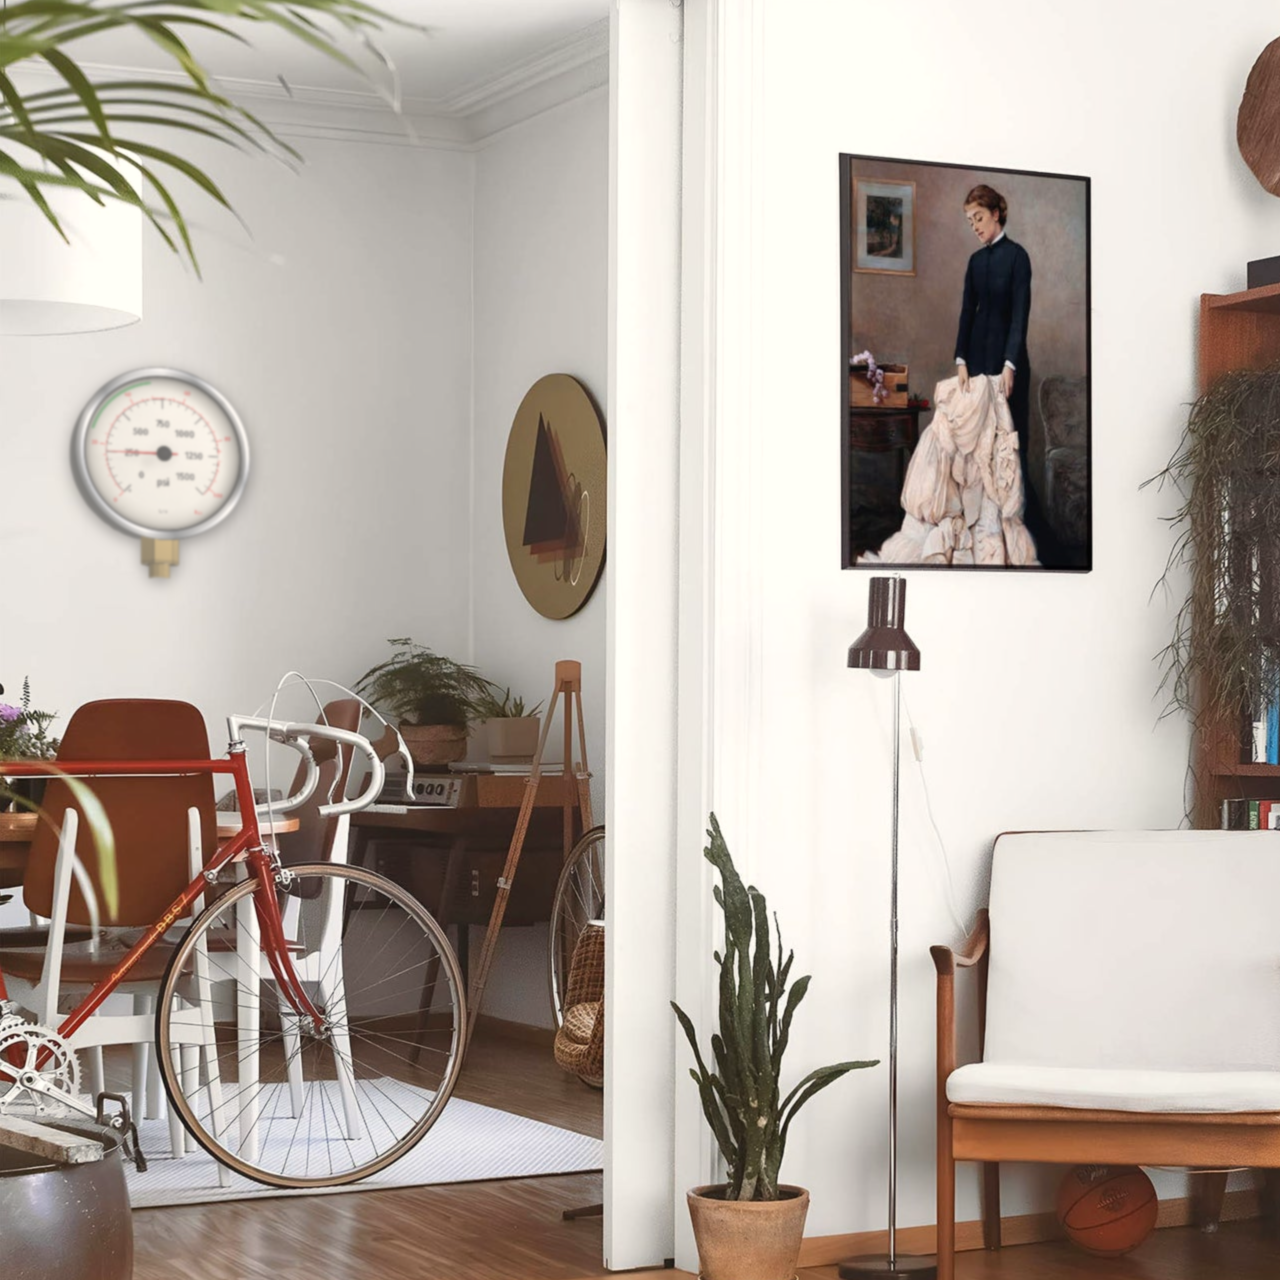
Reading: 250 psi
